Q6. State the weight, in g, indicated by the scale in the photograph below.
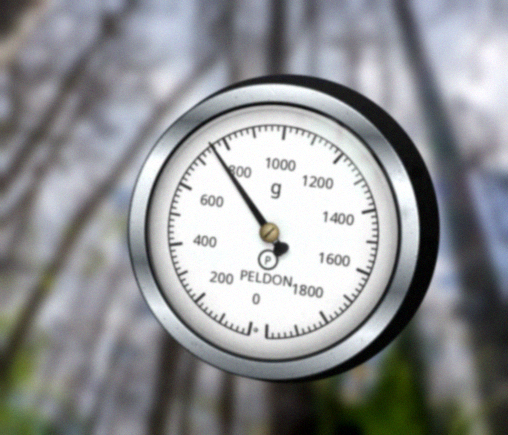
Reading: 760 g
